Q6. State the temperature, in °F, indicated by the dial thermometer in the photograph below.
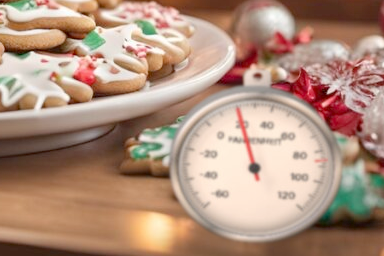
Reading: 20 °F
